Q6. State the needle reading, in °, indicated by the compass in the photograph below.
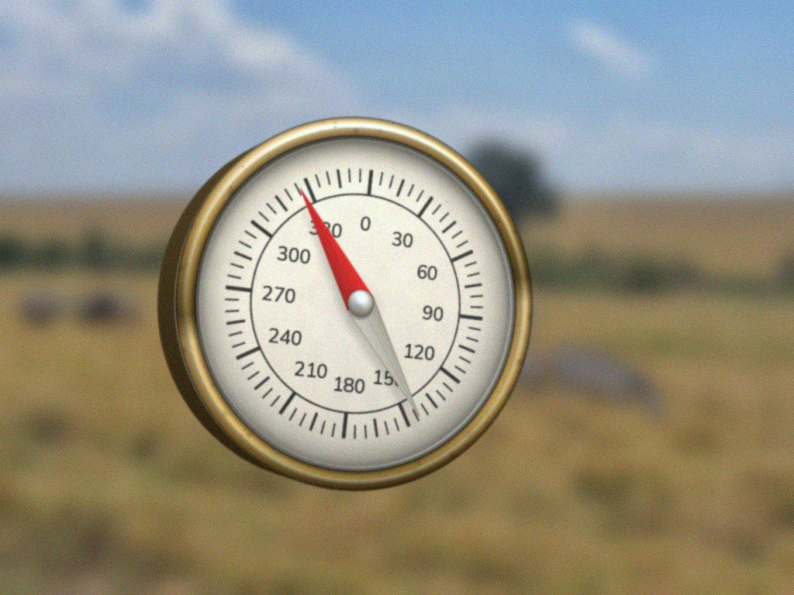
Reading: 325 °
